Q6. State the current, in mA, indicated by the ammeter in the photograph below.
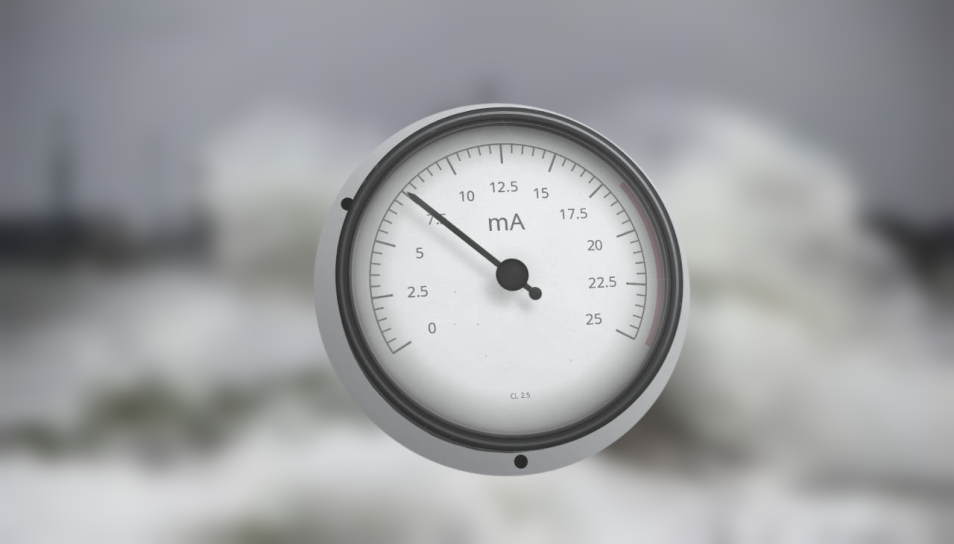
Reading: 7.5 mA
